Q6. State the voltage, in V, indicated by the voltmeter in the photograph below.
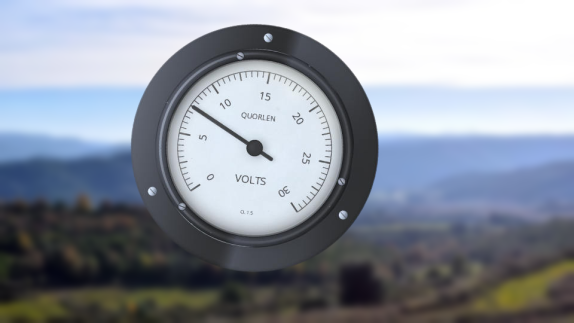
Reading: 7.5 V
